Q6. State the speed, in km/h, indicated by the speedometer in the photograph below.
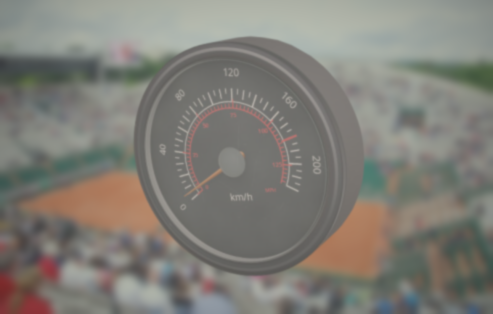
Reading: 5 km/h
